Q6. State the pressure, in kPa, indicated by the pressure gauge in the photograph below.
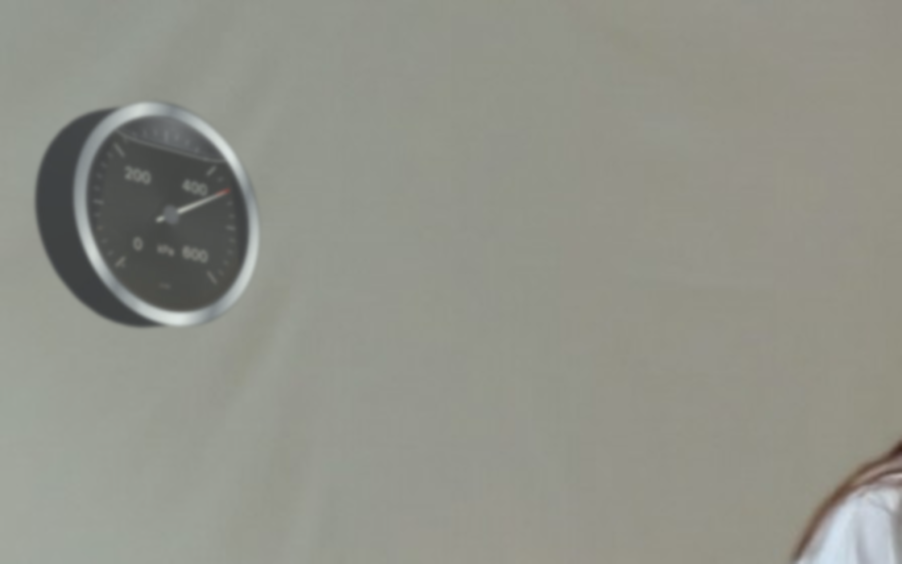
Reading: 440 kPa
